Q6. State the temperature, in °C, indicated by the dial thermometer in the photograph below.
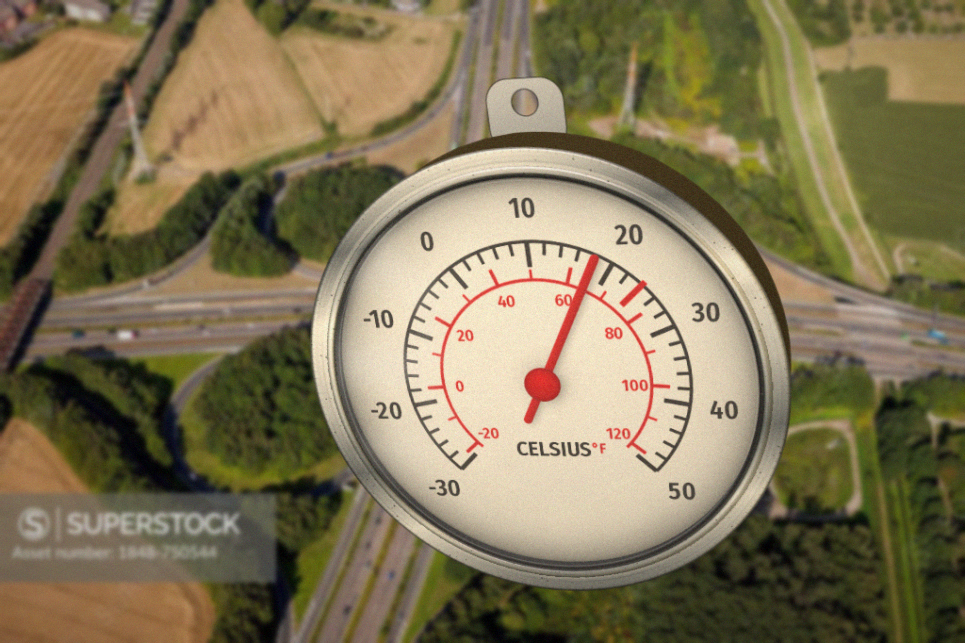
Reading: 18 °C
